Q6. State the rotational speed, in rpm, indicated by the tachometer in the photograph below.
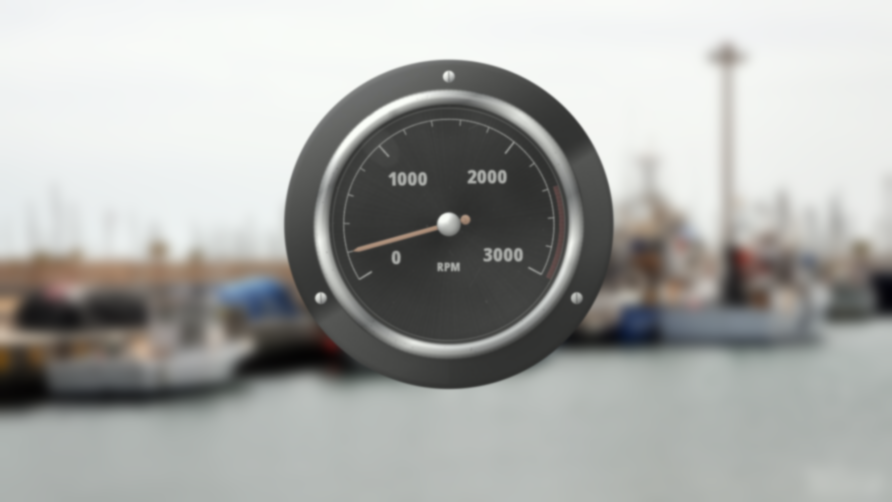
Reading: 200 rpm
